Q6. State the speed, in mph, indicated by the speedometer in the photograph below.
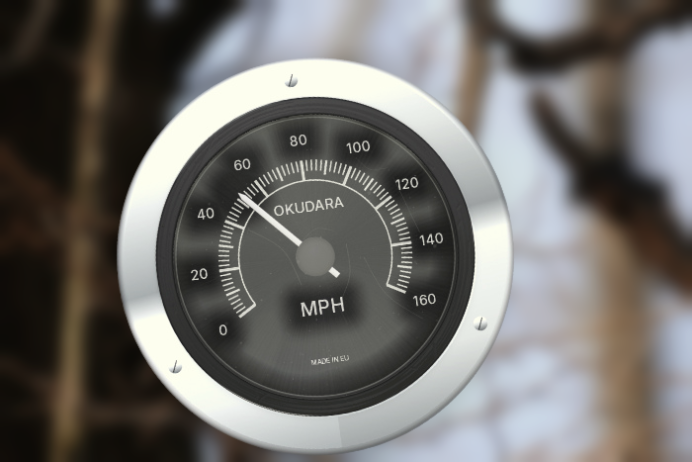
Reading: 52 mph
